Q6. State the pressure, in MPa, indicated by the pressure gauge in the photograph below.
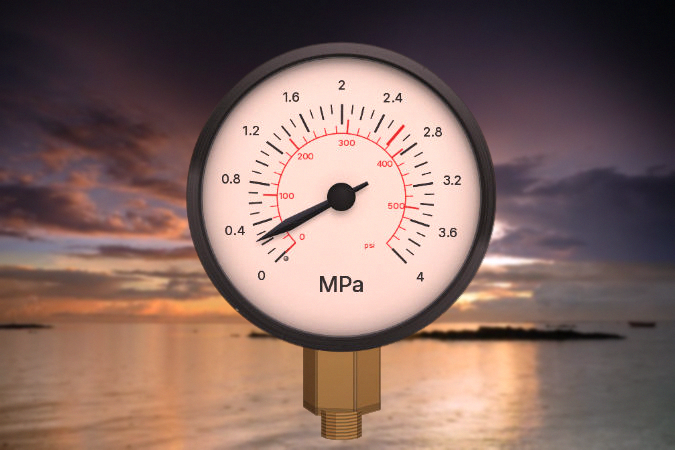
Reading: 0.25 MPa
